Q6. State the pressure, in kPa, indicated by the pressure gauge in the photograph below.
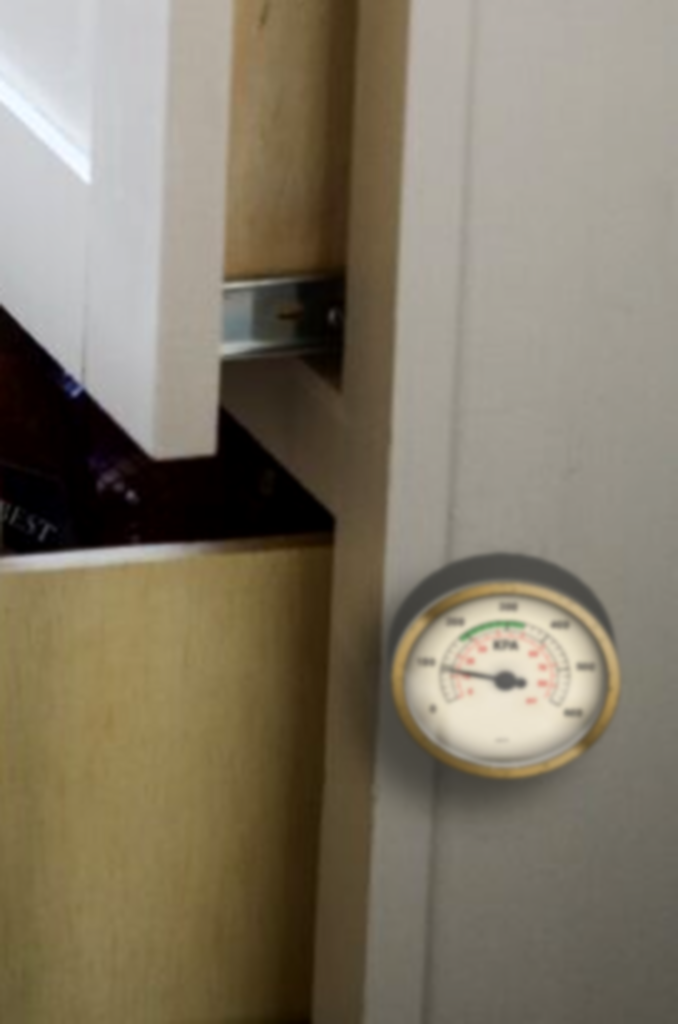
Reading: 100 kPa
